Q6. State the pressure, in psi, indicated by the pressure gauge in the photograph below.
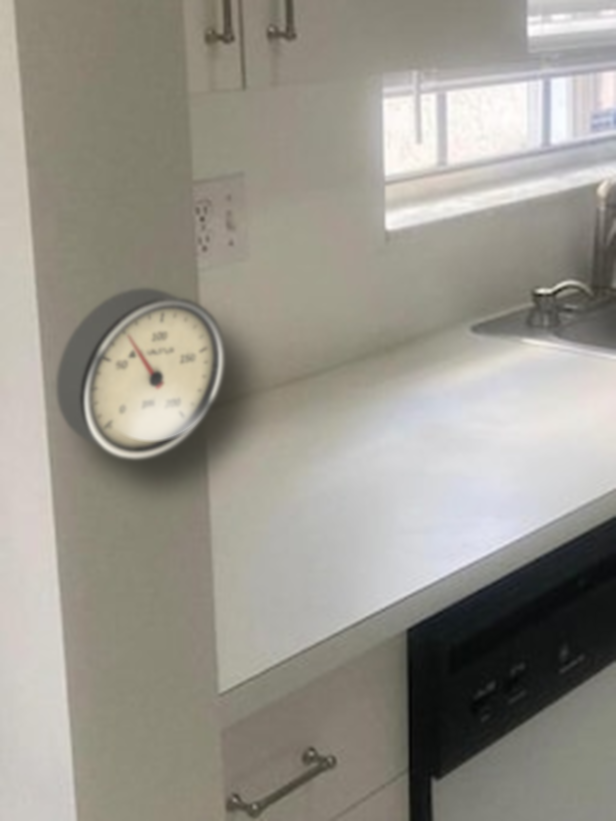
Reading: 70 psi
